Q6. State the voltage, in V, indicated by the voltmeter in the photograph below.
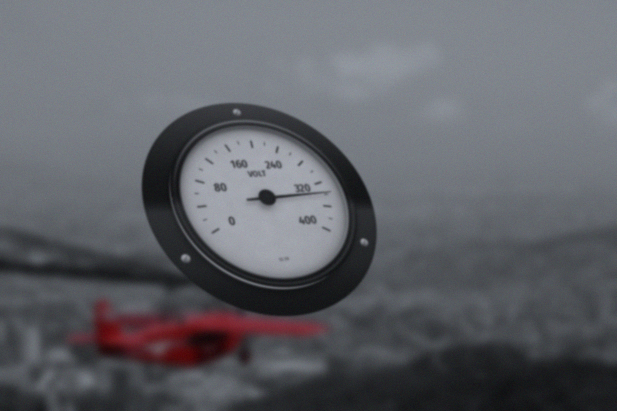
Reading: 340 V
